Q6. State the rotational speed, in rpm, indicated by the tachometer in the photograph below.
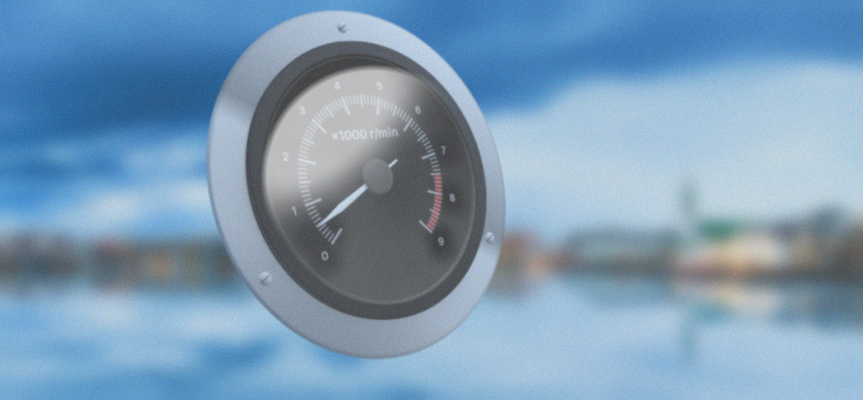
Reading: 500 rpm
